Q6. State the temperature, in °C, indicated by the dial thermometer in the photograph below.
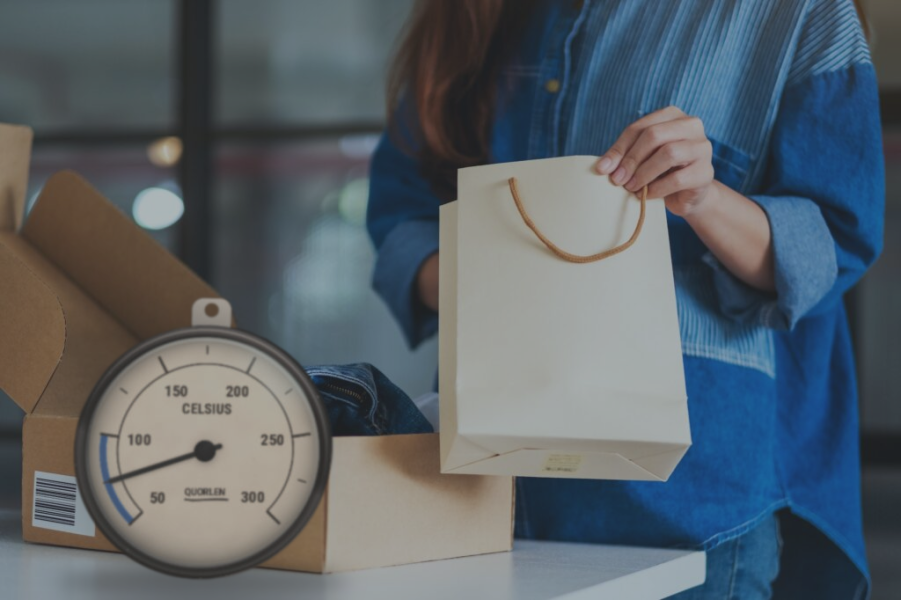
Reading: 75 °C
